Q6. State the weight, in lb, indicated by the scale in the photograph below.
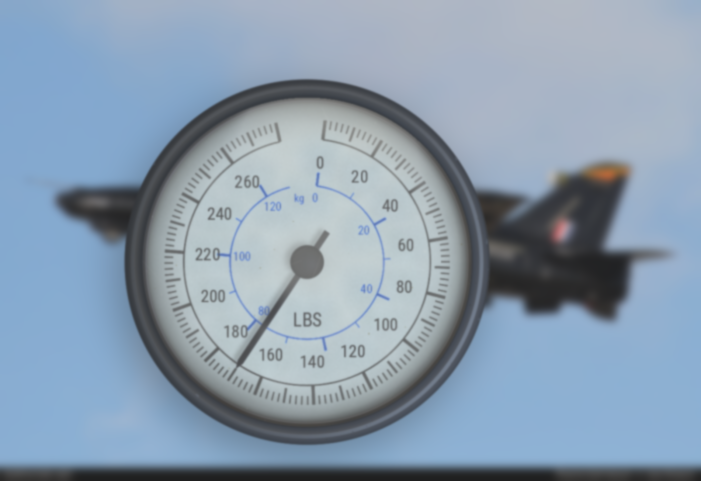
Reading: 170 lb
